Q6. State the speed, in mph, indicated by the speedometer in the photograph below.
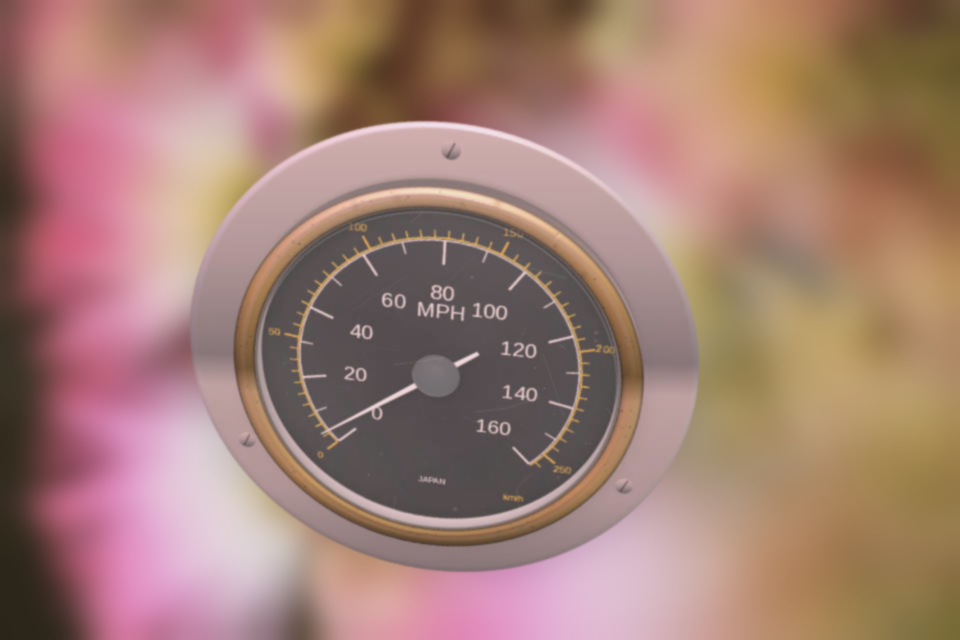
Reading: 5 mph
